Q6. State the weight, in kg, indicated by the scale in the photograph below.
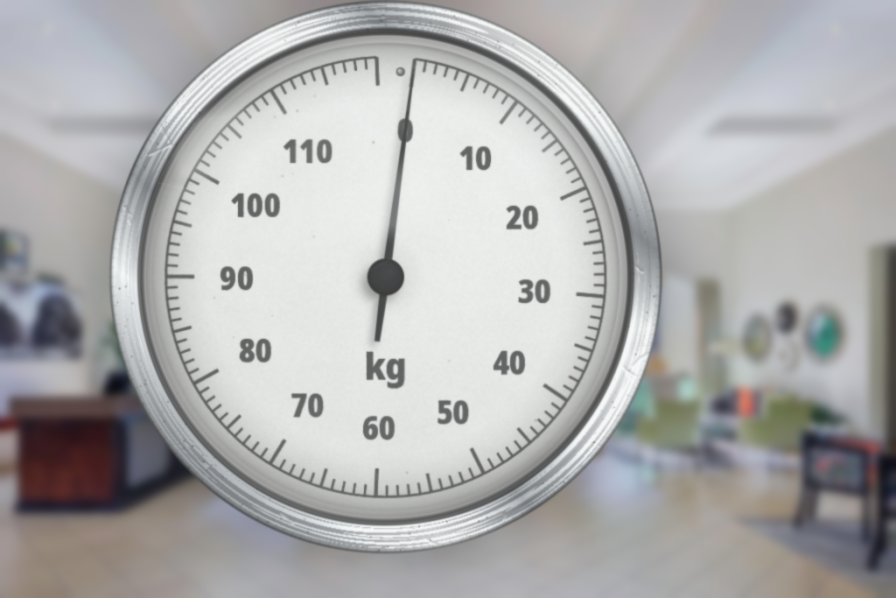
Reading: 0 kg
